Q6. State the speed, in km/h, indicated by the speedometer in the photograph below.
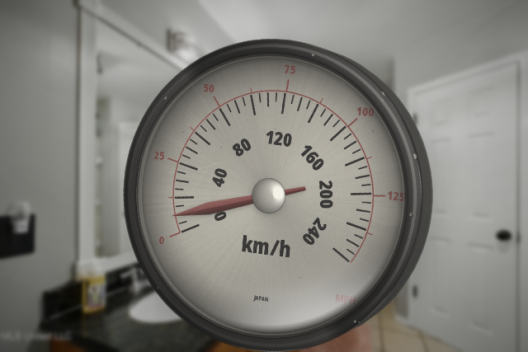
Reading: 10 km/h
